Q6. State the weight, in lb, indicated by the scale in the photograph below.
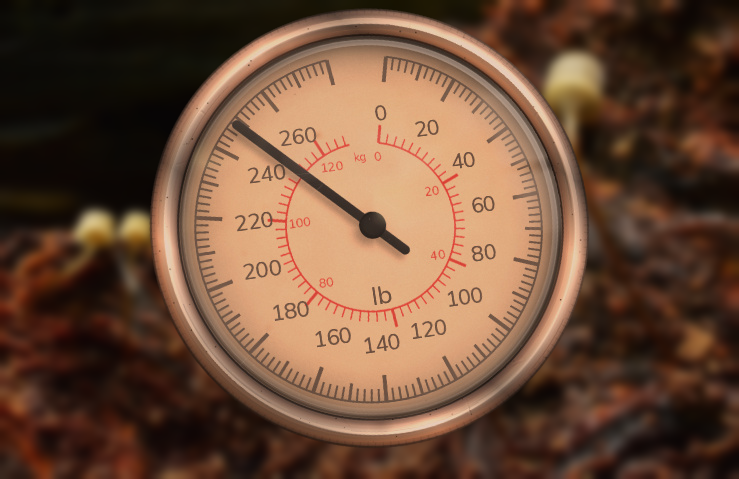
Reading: 248 lb
